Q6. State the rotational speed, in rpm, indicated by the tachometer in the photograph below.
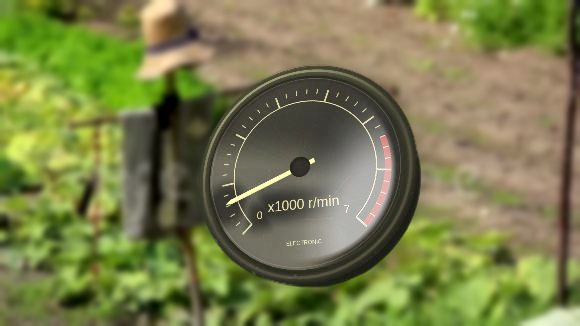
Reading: 600 rpm
